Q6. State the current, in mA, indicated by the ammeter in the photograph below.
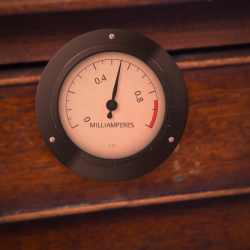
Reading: 0.55 mA
